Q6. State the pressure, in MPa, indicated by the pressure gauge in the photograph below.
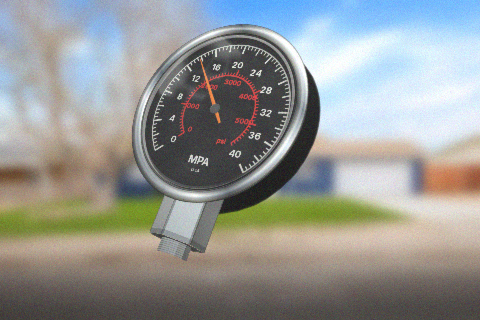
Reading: 14 MPa
